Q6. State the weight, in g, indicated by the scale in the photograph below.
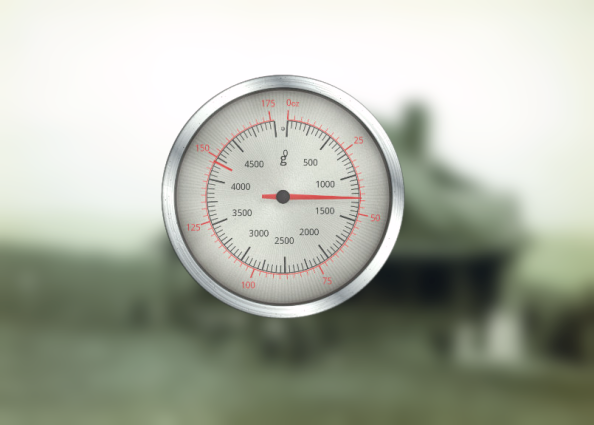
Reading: 1250 g
